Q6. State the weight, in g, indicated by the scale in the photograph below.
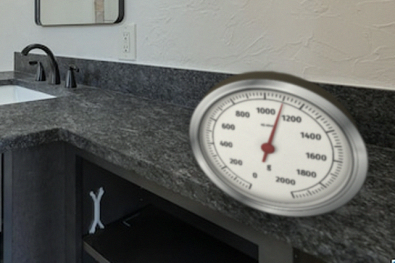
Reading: 1100 g
